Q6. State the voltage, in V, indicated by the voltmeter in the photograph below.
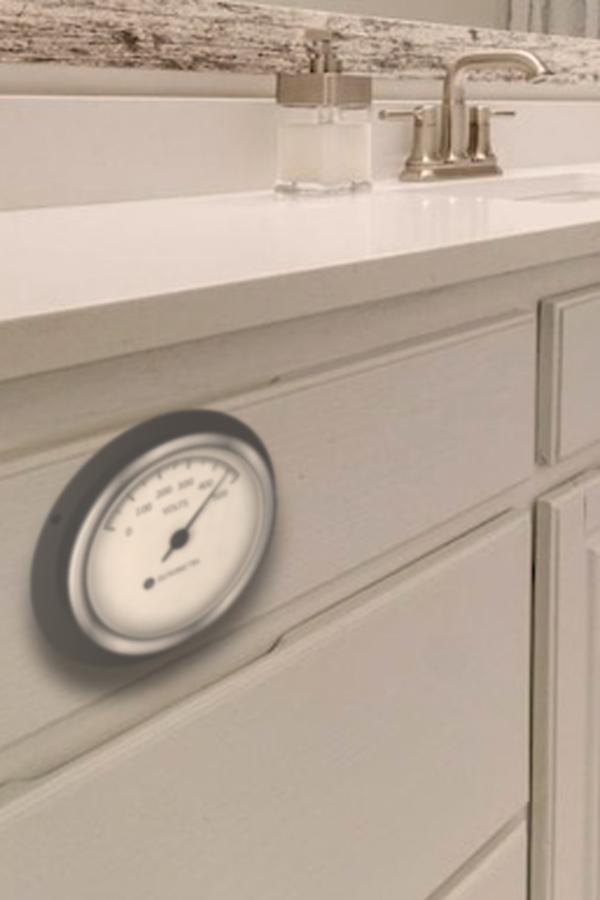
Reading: 450 V
